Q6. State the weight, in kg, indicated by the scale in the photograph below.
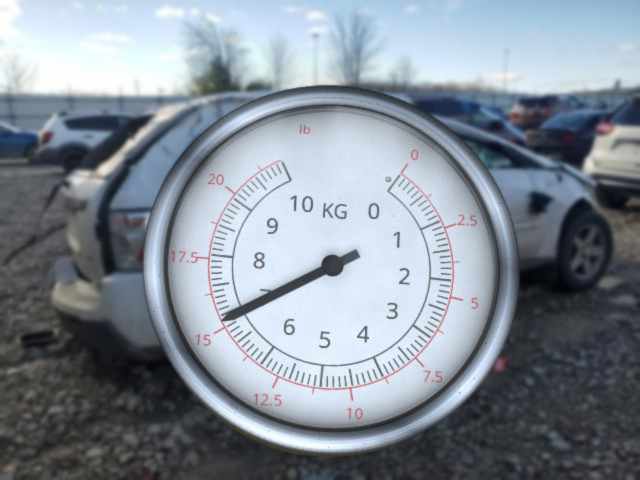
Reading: 6.9 kg
